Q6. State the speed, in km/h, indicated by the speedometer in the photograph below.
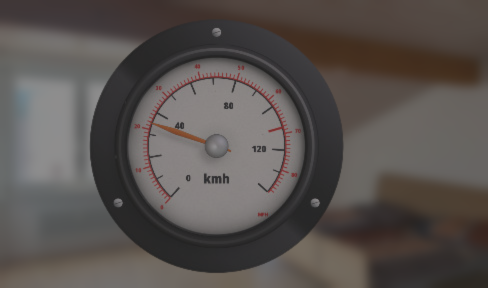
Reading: 35 km/h
